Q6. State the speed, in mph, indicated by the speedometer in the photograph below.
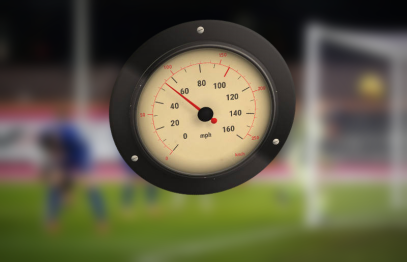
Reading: 55 mph
